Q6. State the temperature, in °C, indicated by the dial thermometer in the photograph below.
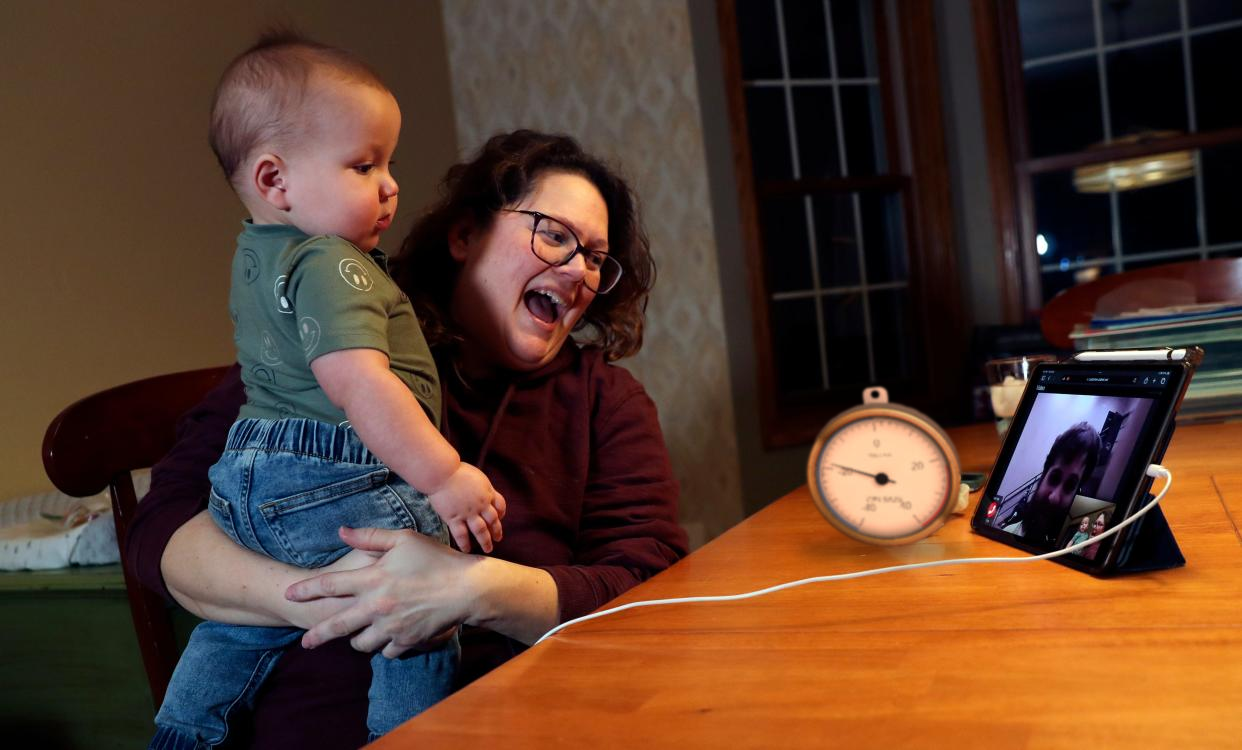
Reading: -18 °C
